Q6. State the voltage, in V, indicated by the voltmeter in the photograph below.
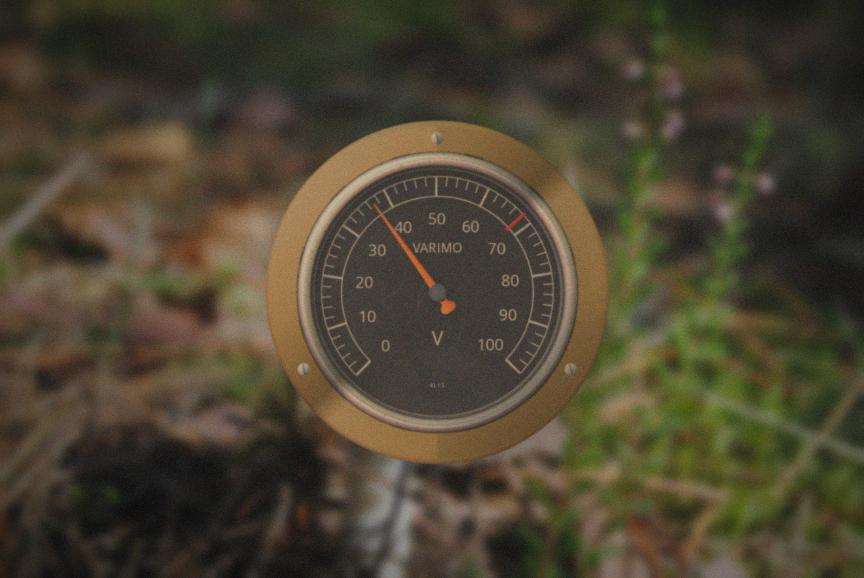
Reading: 37 V
